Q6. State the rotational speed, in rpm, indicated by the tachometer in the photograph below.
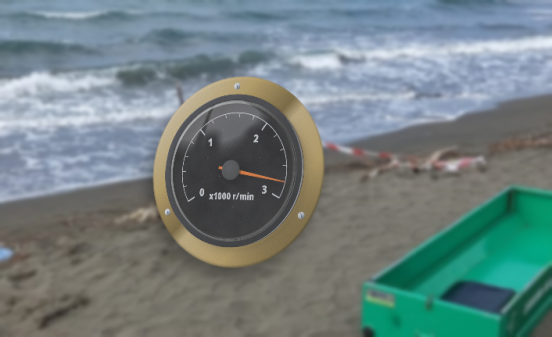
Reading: 2800 rpm
